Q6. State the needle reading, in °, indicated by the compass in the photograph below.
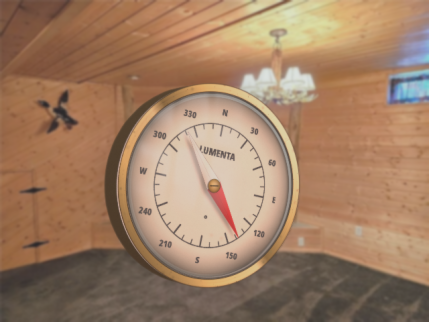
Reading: 140 °
